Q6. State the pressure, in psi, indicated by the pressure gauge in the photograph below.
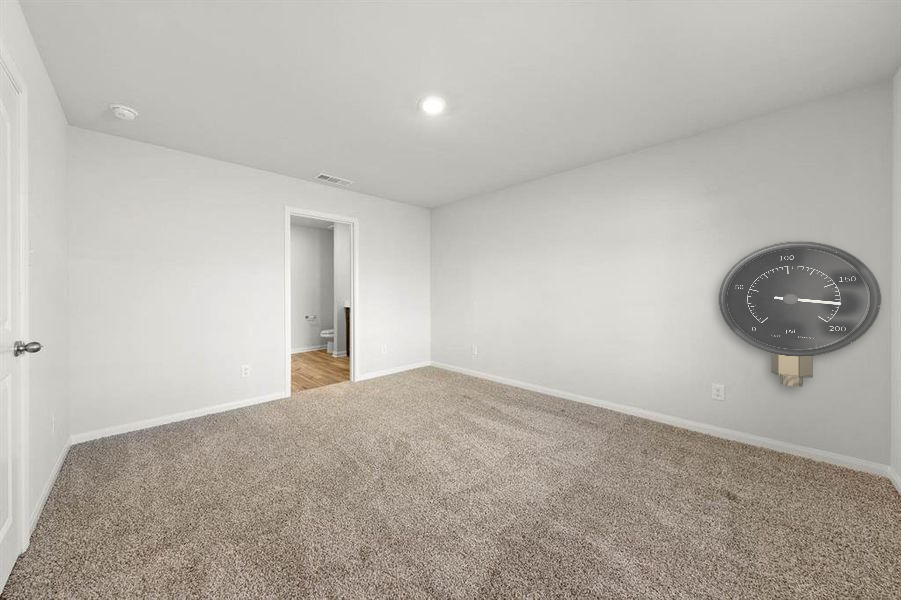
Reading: 175 psi
